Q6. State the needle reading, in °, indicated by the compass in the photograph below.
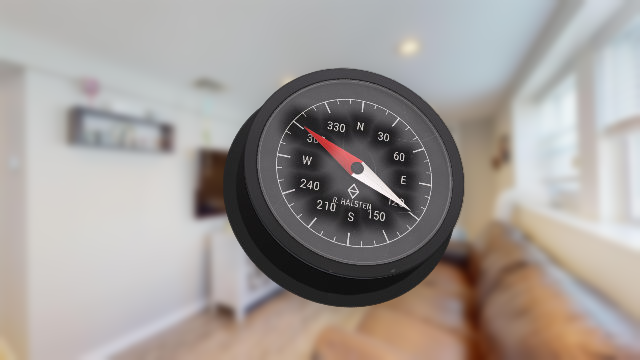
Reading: 300 °
